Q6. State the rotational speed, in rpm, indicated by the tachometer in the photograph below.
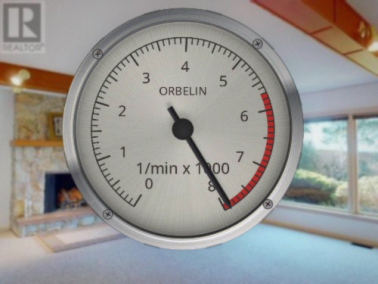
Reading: 7900 rpm
